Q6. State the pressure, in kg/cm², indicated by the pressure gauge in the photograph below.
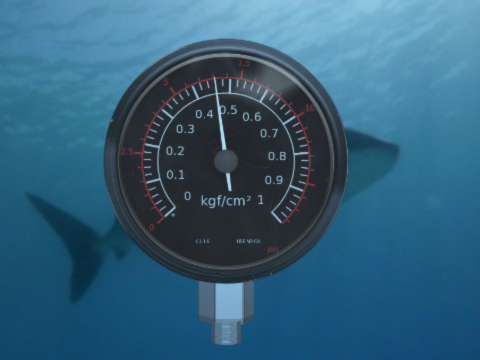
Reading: 0.46 kg/cm²
